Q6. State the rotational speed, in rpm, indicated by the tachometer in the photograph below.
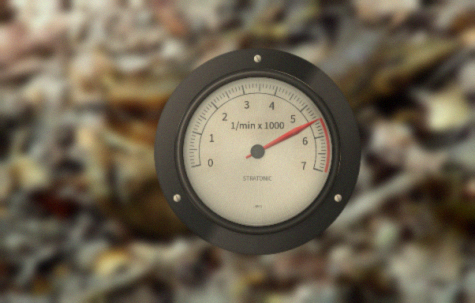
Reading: 5500 rpm
